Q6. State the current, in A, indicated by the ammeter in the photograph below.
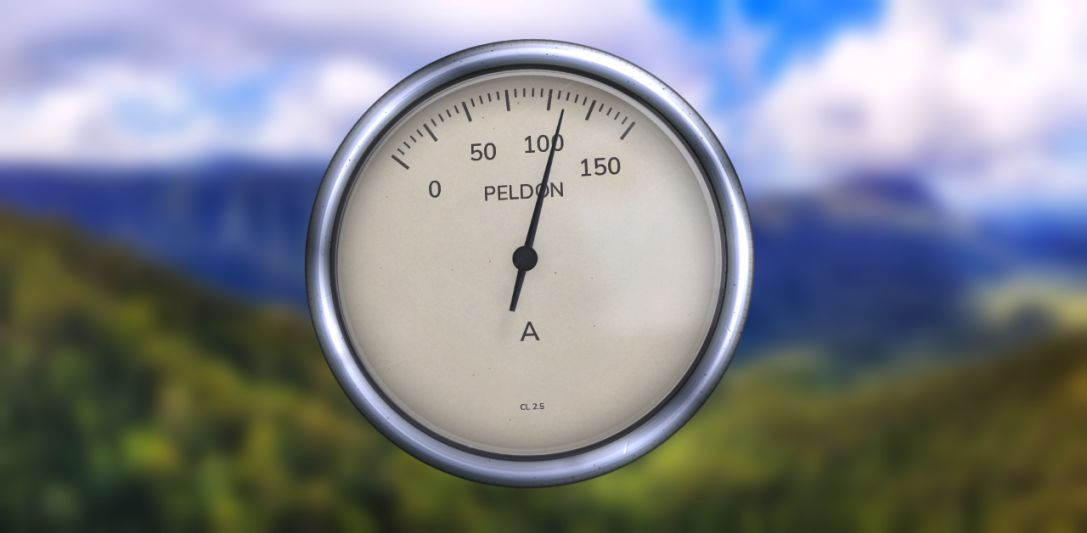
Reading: 110 A
